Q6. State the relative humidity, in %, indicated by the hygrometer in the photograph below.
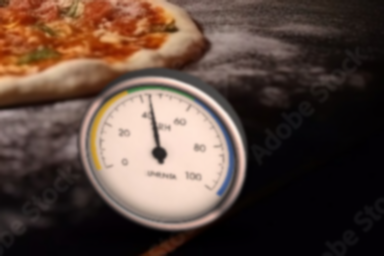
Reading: 44 %
